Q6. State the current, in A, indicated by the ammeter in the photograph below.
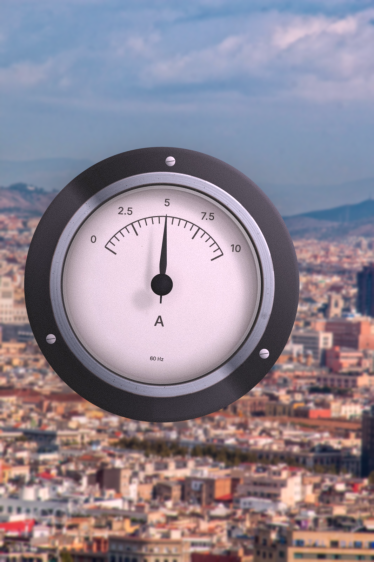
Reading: 5 A
